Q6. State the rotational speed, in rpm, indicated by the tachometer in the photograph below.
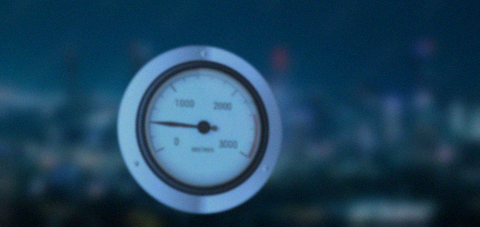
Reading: 400 rpm
